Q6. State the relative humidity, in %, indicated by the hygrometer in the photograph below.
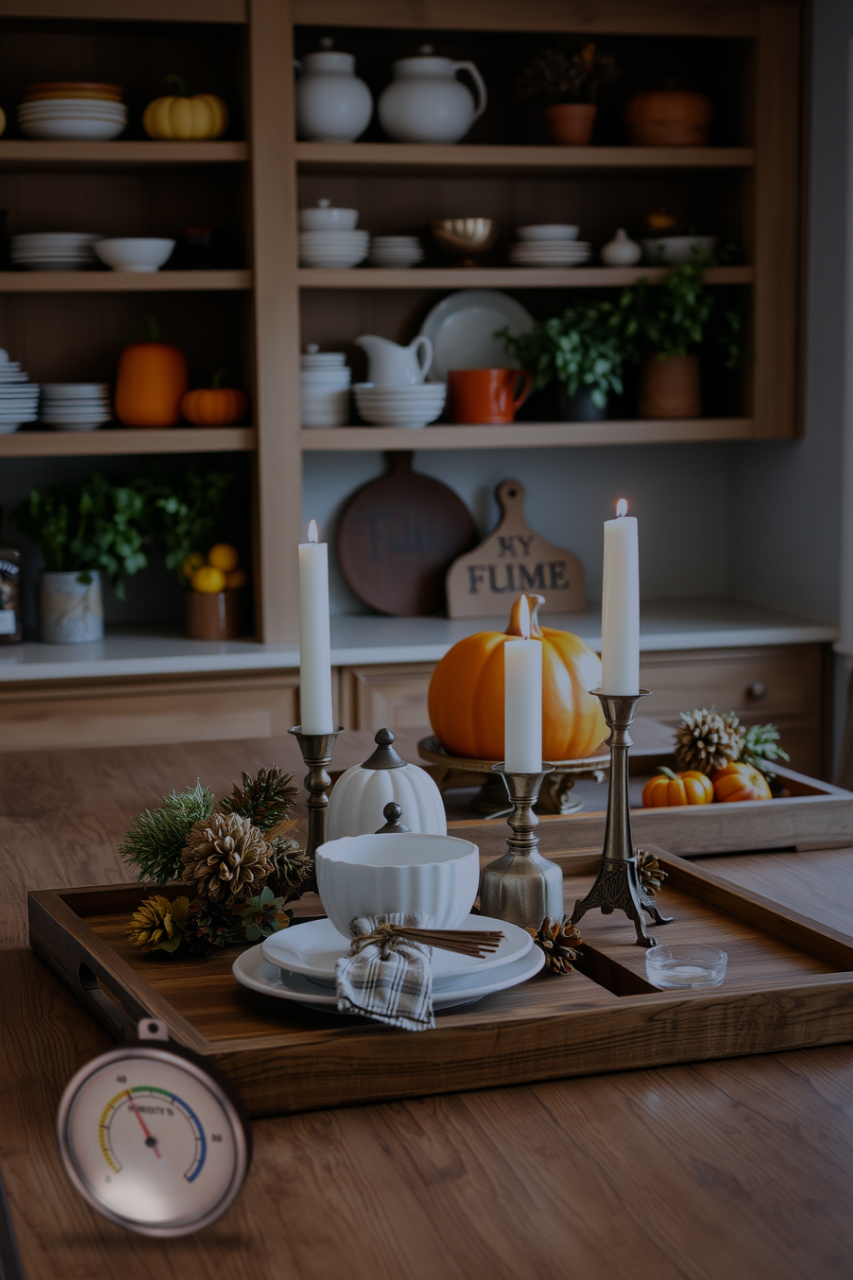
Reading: 40 %
